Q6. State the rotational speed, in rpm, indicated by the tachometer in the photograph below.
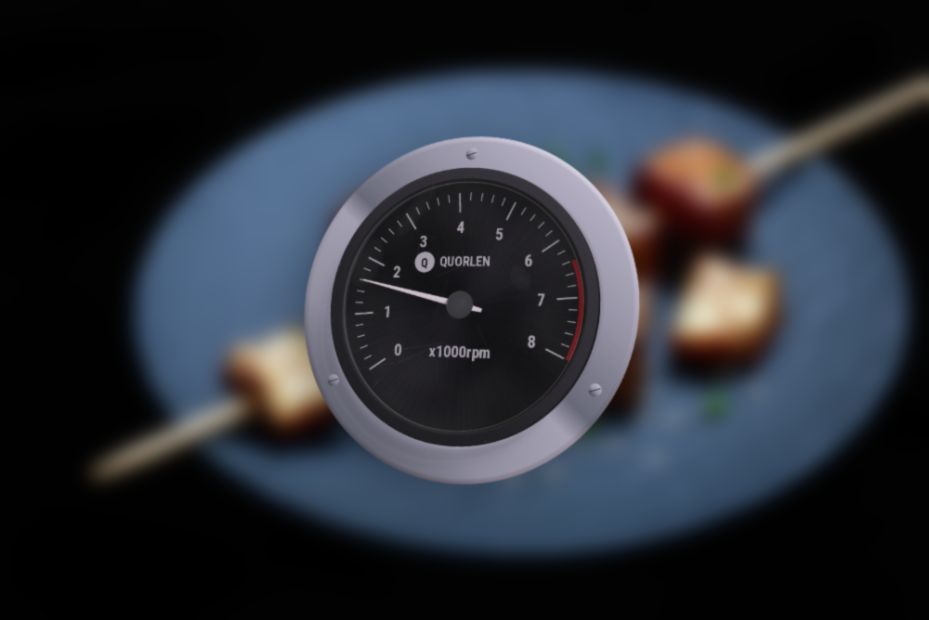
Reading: 1600 rpm
